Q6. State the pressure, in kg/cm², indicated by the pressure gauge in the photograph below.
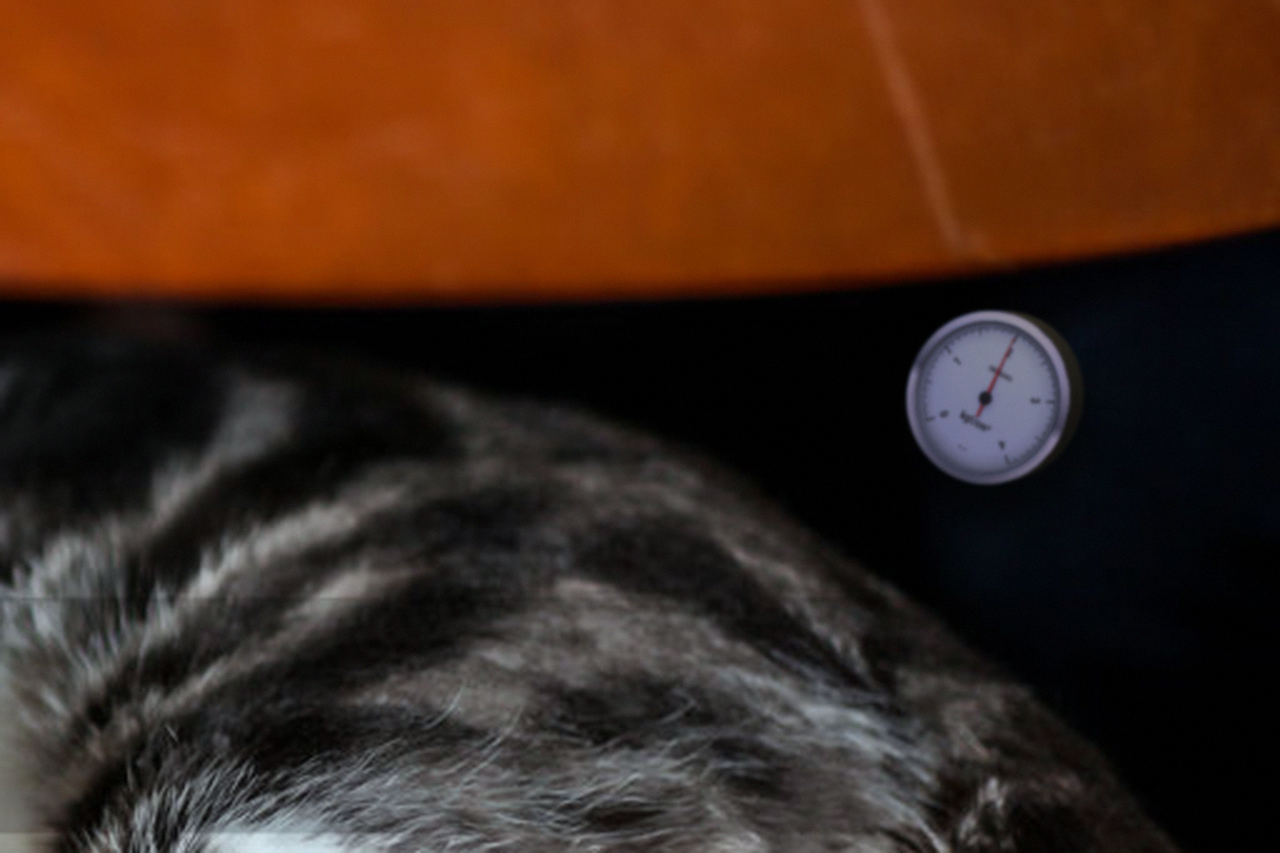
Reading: 2 kg/cm²
